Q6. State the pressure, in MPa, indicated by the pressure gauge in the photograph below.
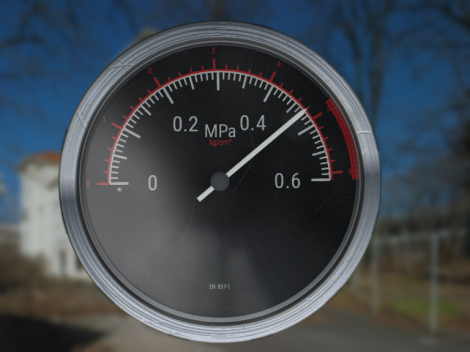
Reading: 0.47 MPa
